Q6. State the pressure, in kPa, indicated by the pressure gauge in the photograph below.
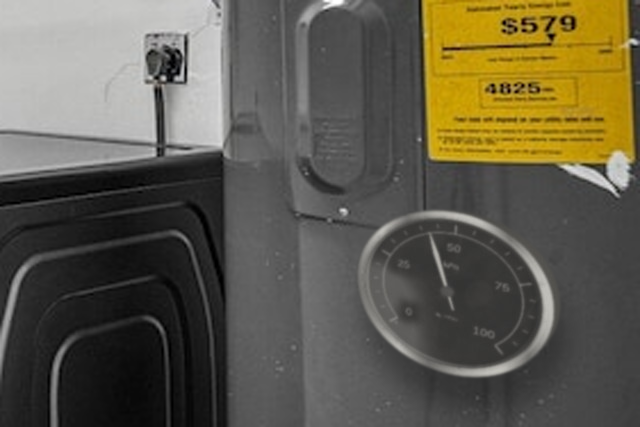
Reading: 42.5 kPa
